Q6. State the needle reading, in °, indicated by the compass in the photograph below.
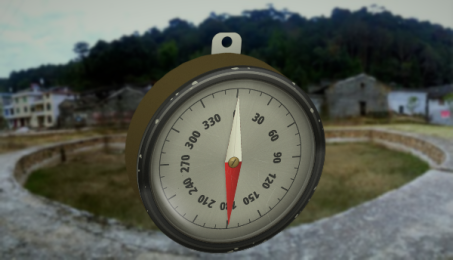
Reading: 180 °
